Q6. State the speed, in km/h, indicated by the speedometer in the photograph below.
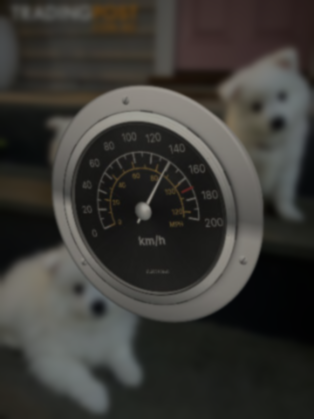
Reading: 140 km/h
